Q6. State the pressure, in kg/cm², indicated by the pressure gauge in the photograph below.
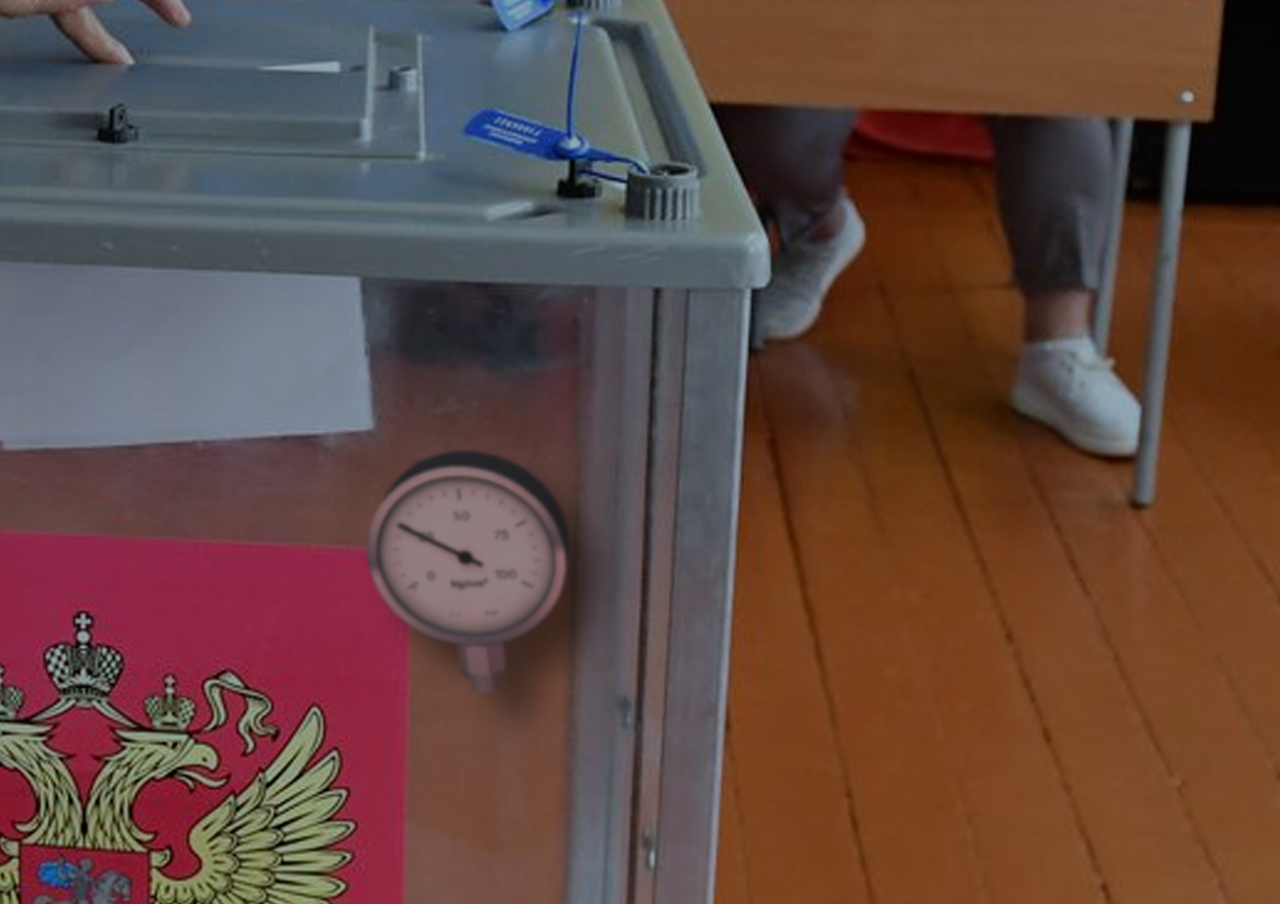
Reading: 25 kg/cm²
